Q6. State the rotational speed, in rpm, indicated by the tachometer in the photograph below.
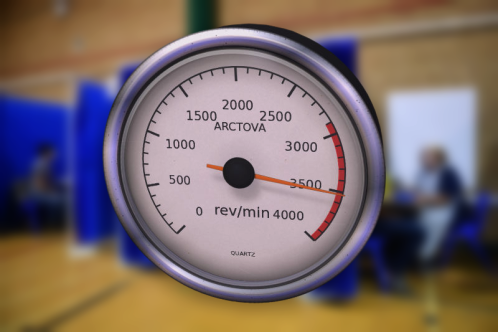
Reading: 3500 rpm
